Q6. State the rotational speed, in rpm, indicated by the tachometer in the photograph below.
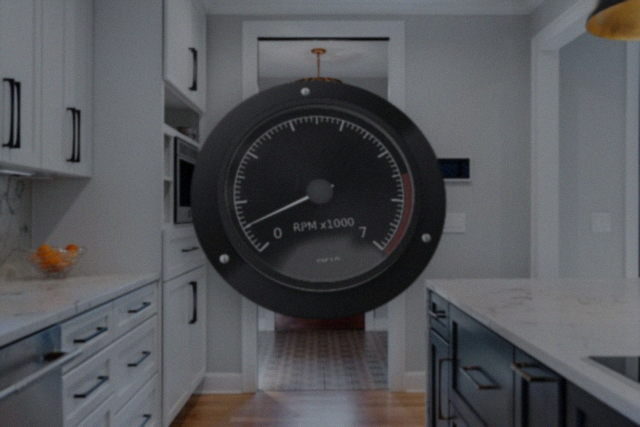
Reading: 500 rpm
